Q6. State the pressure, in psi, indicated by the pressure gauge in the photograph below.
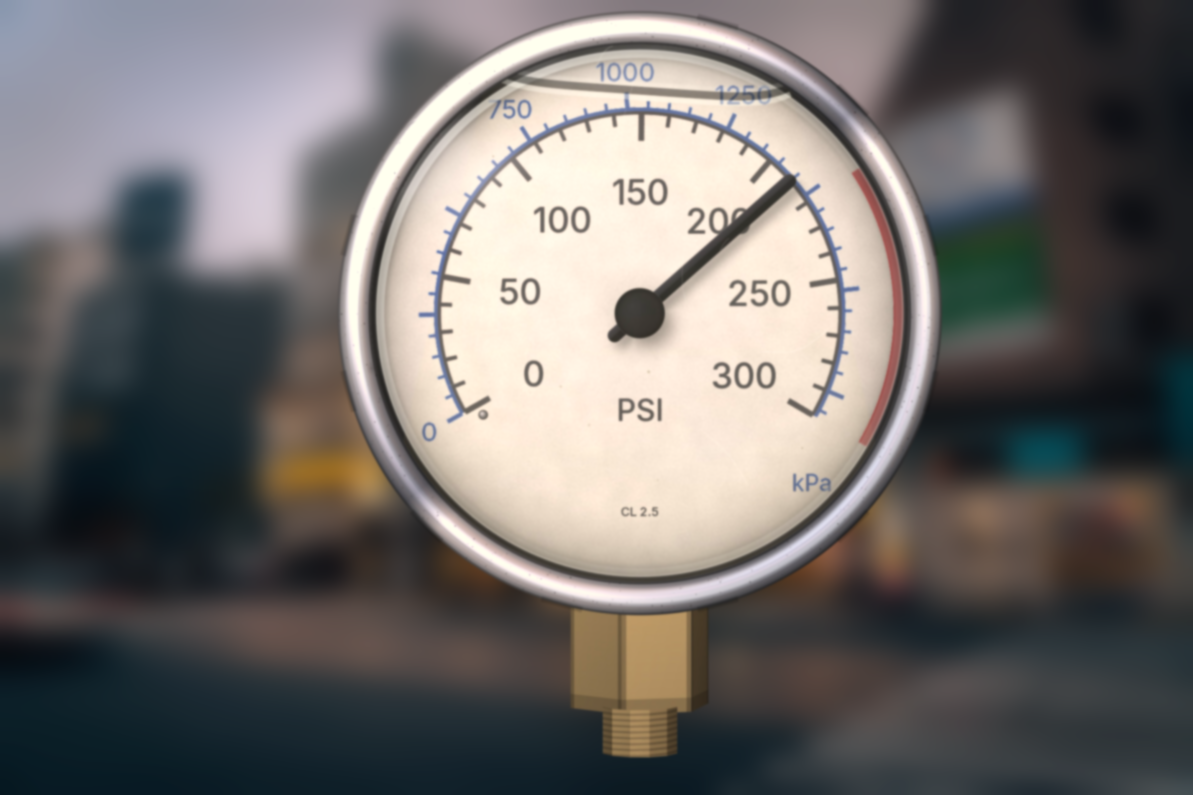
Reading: 210 psi
